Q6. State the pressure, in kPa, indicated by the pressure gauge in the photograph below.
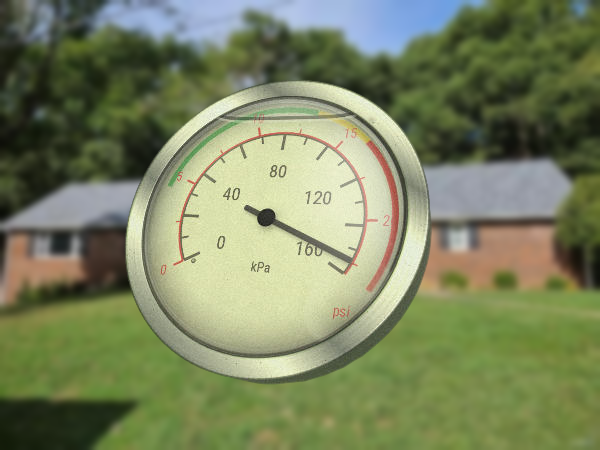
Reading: 155 kPa
